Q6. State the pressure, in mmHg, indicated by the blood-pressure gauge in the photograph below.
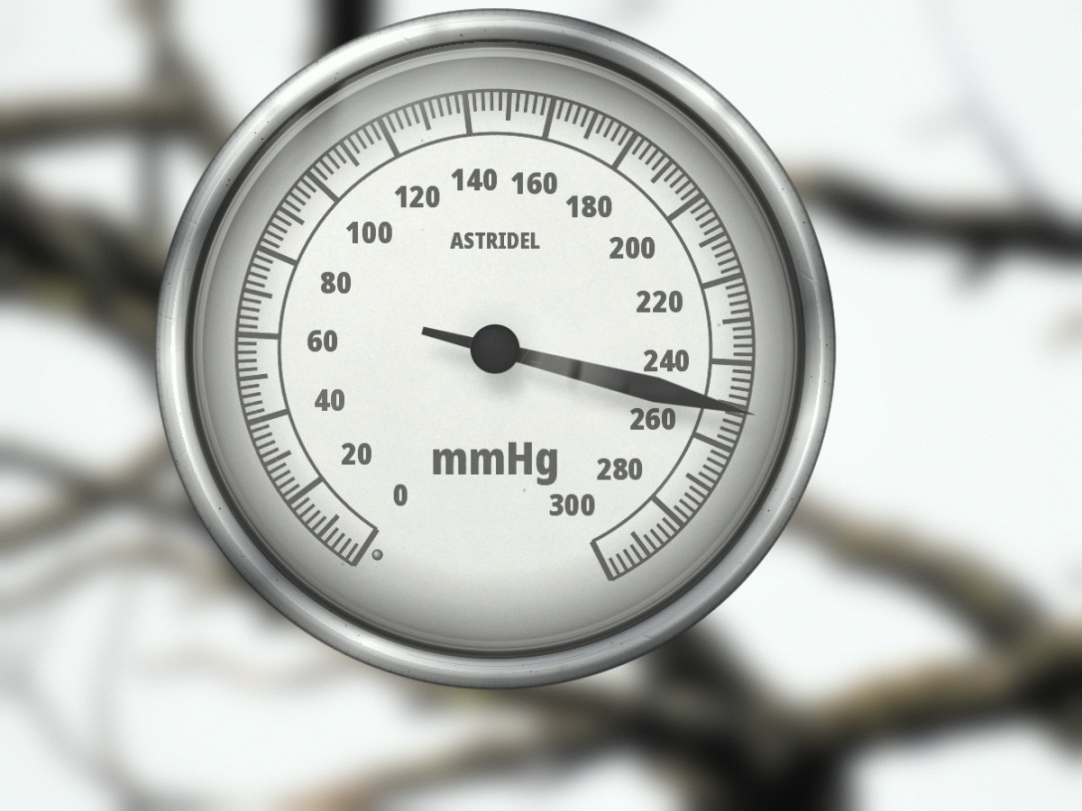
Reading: 251 mmHg
